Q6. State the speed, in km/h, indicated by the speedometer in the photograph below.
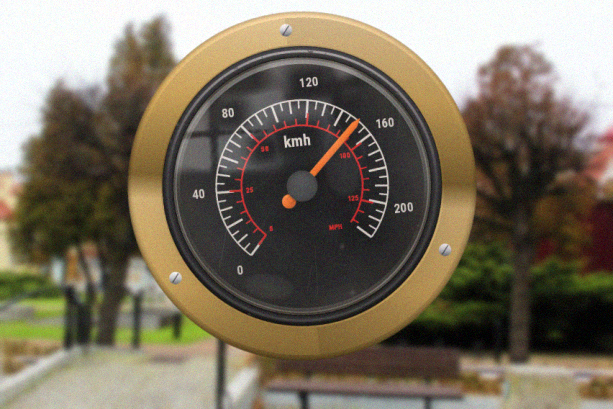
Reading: 150 km/h
